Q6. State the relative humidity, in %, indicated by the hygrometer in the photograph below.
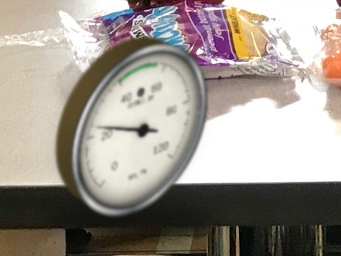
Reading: 24 %
